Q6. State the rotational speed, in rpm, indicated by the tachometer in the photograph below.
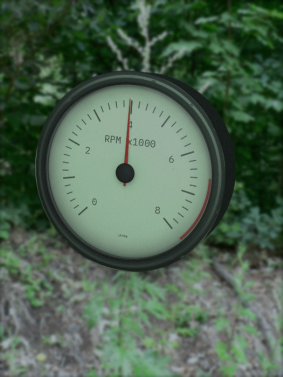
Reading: 4000 rpm
